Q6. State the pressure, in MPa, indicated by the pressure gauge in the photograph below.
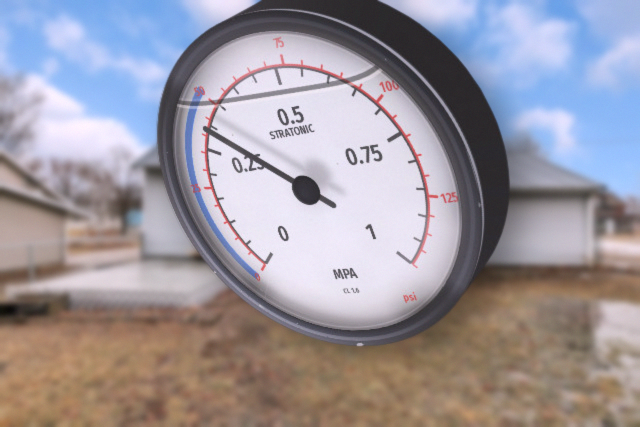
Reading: 0.3 MPa
